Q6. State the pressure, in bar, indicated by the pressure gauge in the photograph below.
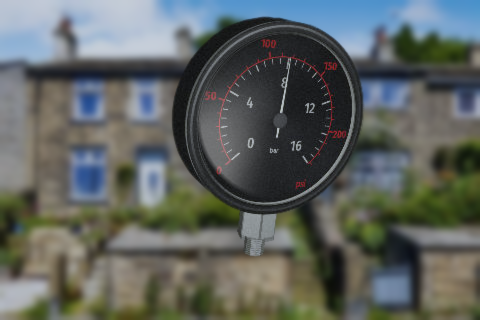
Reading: 8 bar
